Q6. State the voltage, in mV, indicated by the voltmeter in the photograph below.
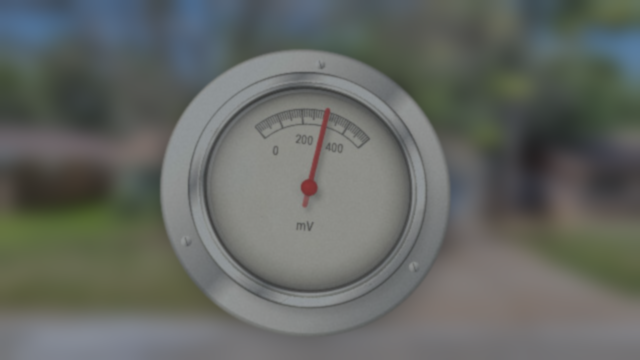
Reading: 300 mV
